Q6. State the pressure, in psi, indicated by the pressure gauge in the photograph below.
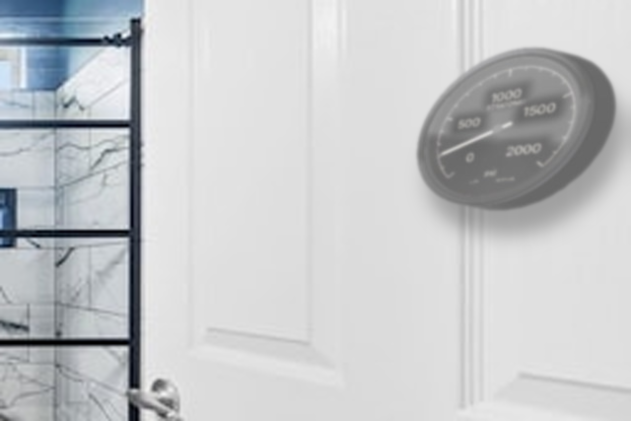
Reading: 200 psi
